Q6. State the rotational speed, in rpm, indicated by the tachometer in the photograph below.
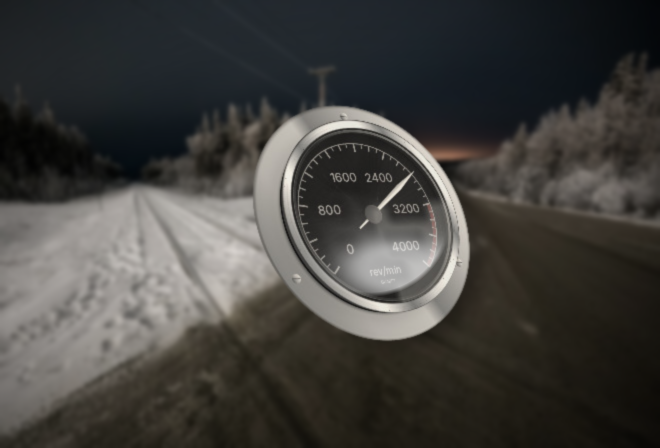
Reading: 2800 rpm
